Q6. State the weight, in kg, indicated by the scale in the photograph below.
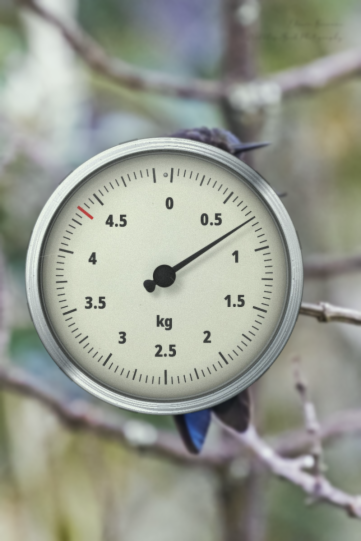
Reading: 0.75 kg
